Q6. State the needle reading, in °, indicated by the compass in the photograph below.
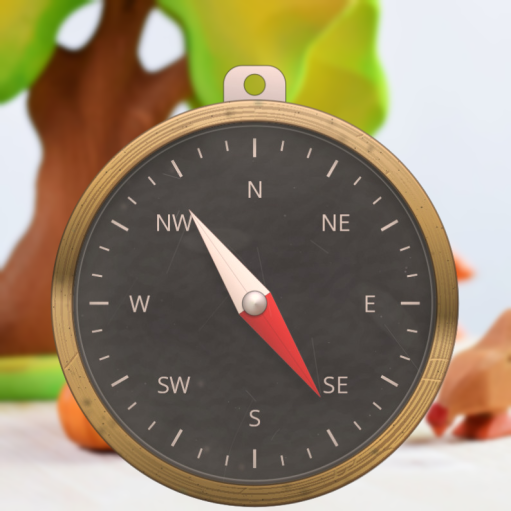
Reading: 145 °
